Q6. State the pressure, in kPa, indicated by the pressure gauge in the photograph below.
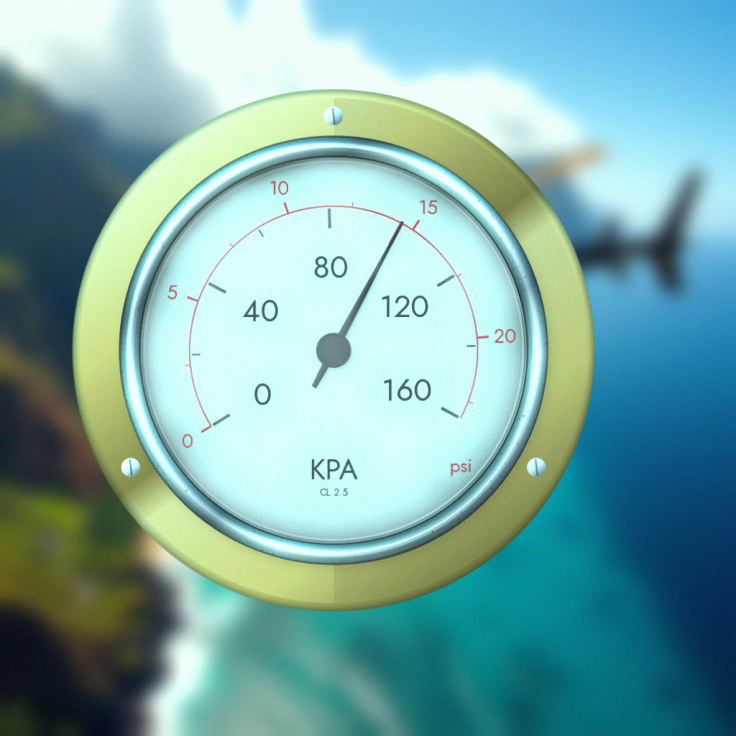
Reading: 100 kPa
